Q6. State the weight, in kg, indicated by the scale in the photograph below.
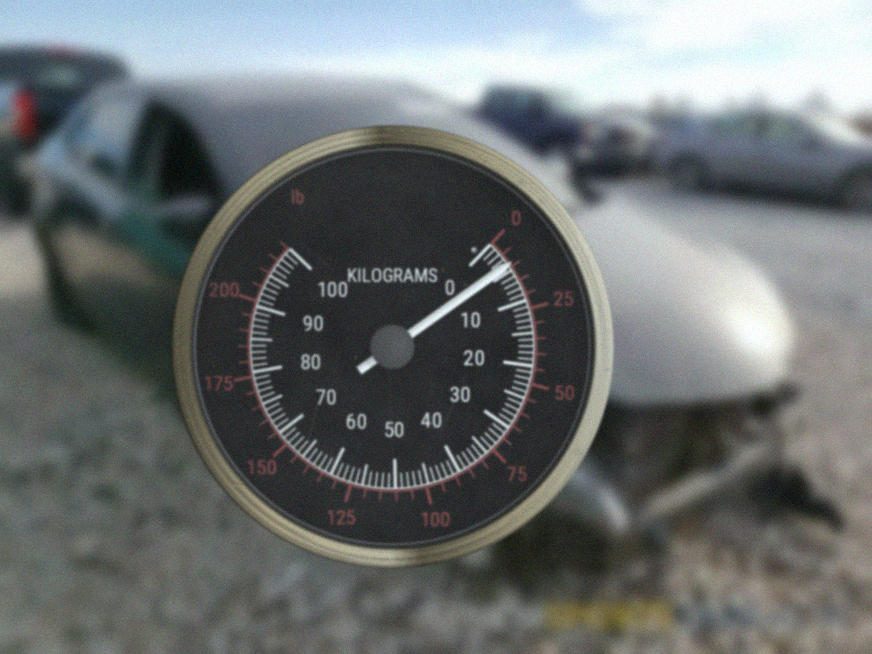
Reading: 4 kg
